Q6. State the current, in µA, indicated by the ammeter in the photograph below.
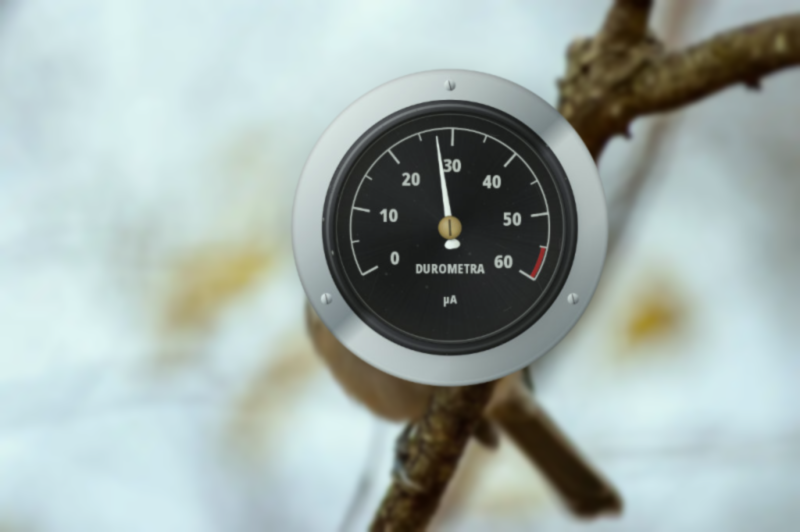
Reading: 27.5 µA
